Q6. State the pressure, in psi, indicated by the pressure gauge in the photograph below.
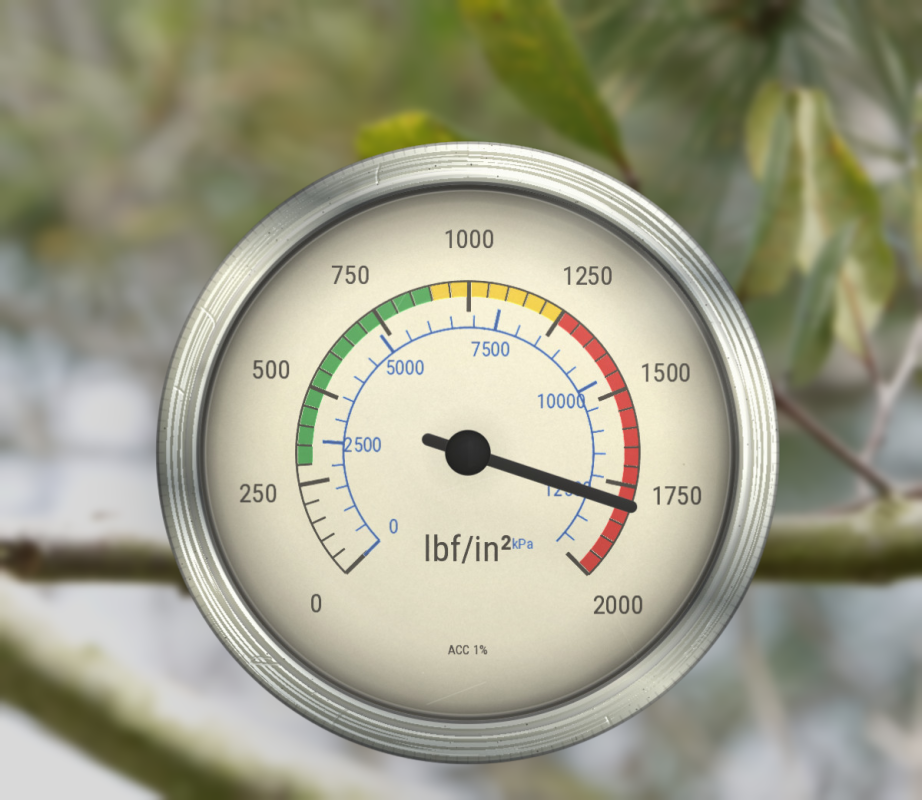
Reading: 1800 psi
